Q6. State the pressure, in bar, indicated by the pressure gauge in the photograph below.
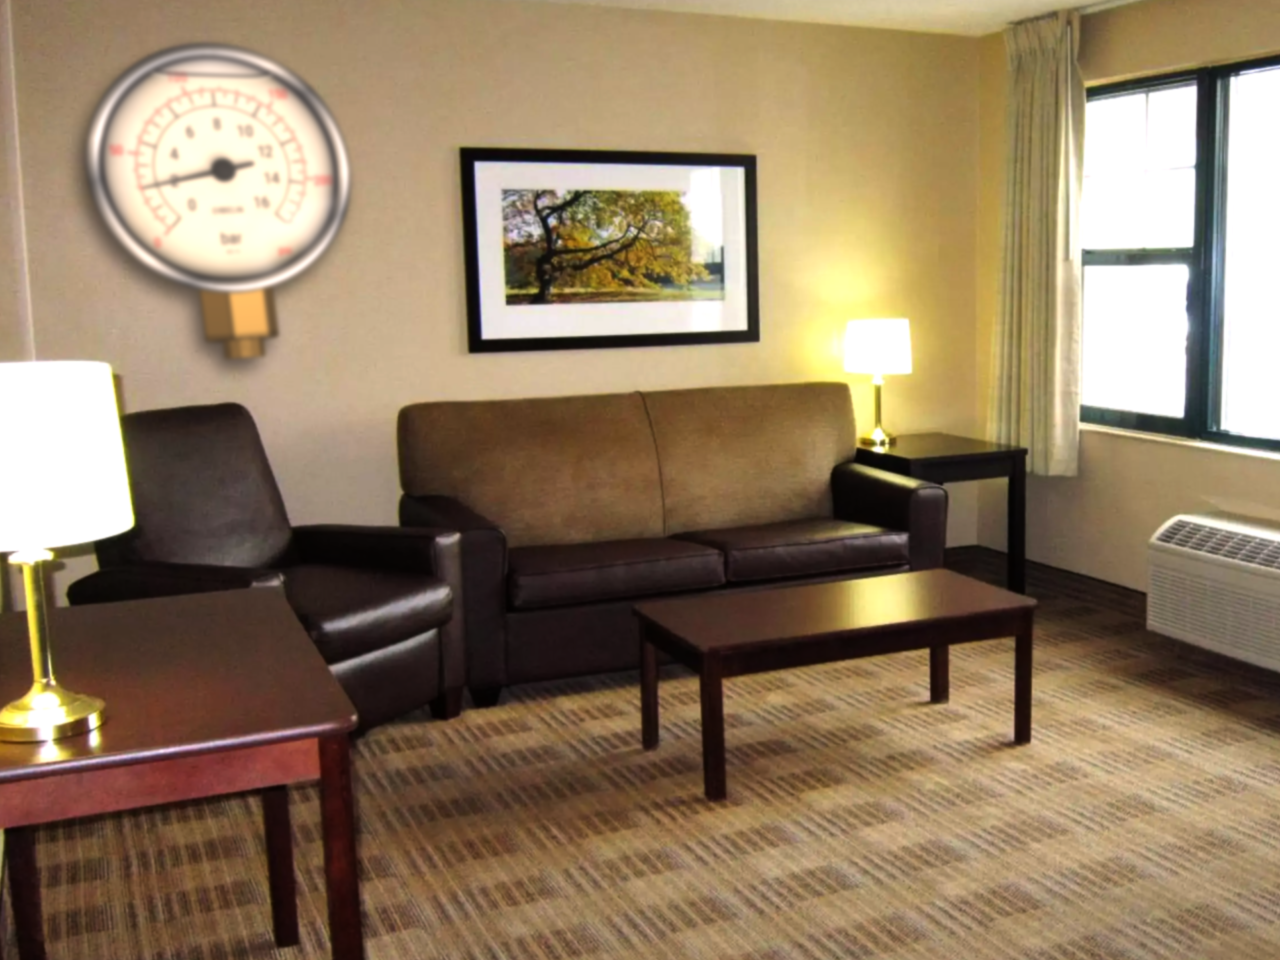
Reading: 2 bar
